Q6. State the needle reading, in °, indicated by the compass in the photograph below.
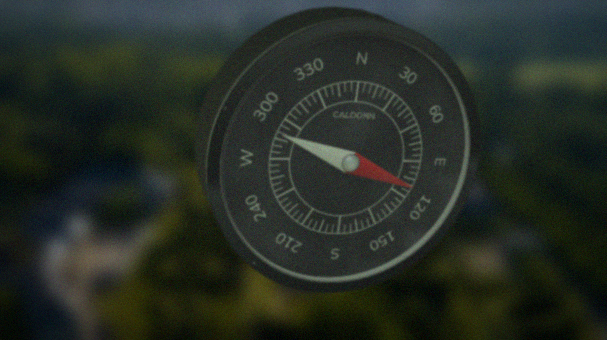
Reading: 110 °
